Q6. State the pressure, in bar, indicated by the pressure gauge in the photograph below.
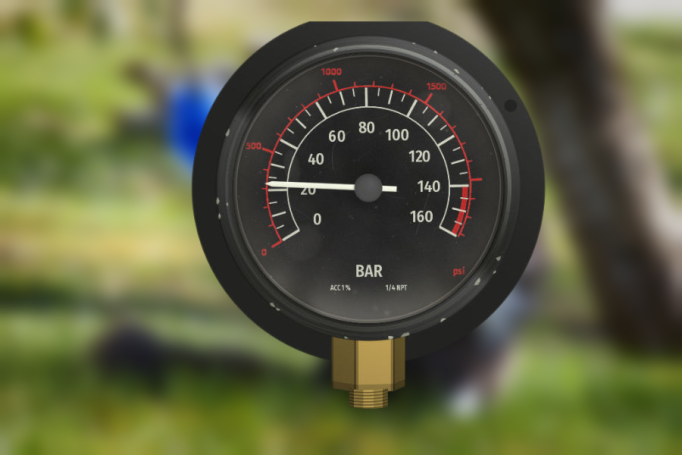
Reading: 22.5 bar
